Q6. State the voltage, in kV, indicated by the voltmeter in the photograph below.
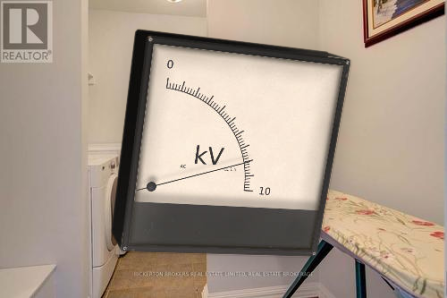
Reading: 8 kV
